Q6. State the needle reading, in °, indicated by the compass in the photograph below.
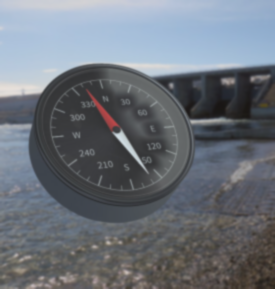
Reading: 340 °
